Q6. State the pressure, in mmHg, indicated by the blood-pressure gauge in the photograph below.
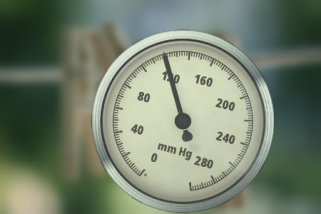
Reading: 120 mmHg
